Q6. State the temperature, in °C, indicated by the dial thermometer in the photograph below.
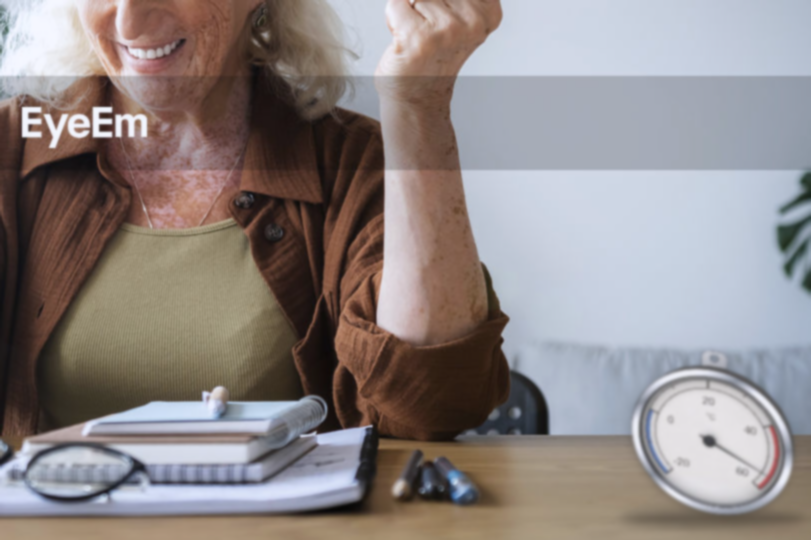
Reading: 55 °C
